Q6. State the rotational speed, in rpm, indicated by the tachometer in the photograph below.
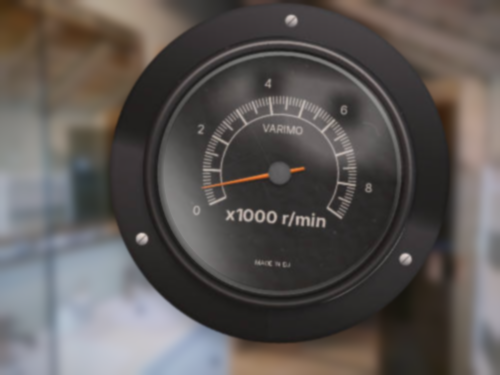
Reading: 500 rpm
